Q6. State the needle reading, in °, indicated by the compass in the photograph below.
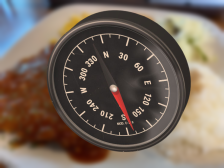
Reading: 170 °
